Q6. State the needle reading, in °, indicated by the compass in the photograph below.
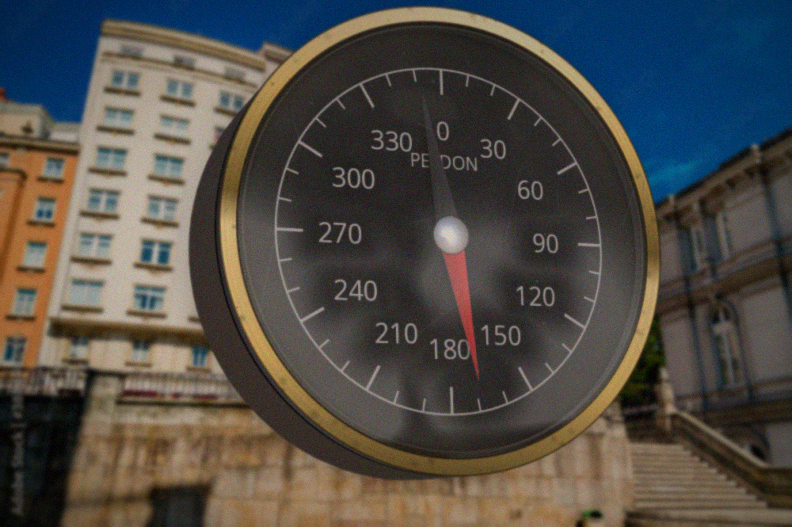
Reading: 170 °
